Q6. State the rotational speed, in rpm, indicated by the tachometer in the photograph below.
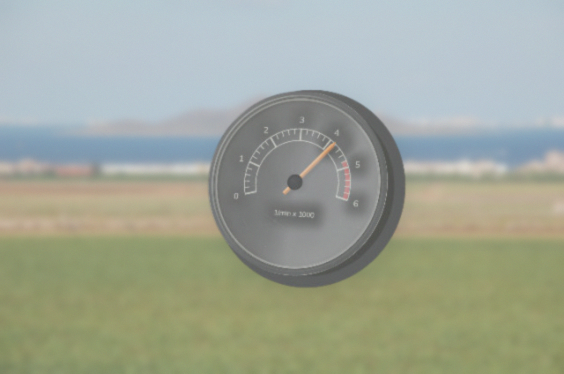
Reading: 4200 rpm
